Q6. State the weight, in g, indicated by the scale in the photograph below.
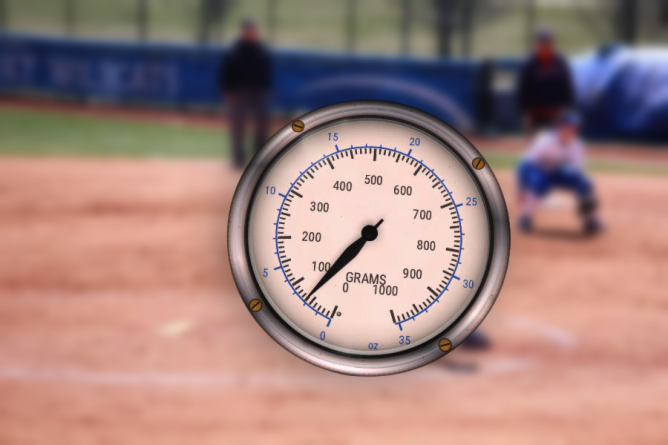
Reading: 60 g
